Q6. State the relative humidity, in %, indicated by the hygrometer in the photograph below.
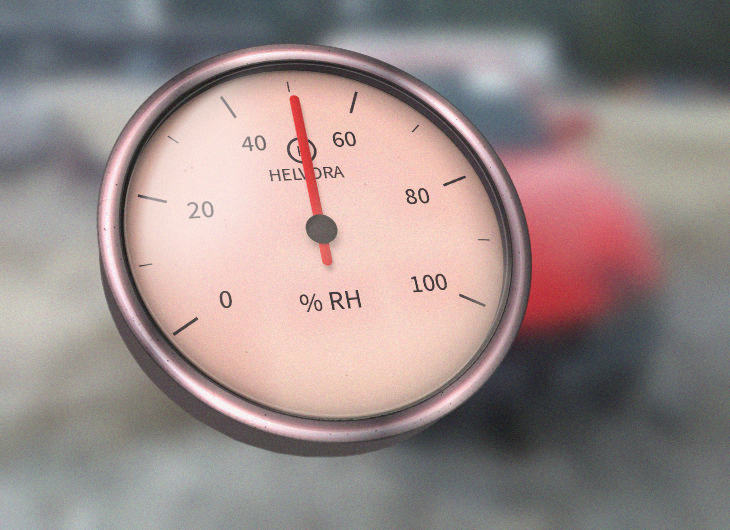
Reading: 50 %
